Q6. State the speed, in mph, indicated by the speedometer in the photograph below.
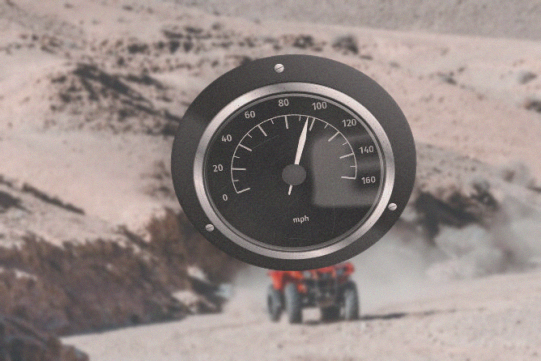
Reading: 95 mph
